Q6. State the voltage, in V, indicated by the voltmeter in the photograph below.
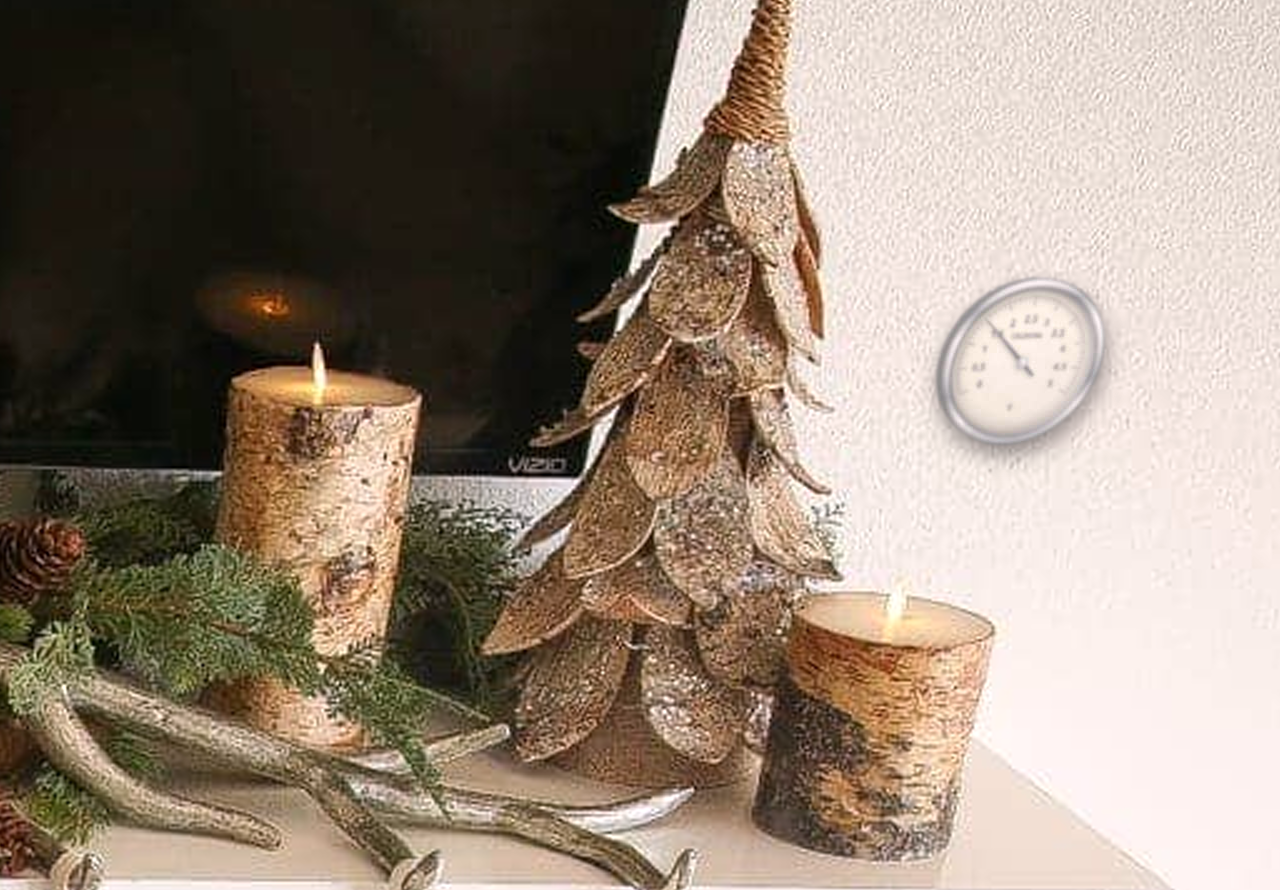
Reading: 1.5 V
